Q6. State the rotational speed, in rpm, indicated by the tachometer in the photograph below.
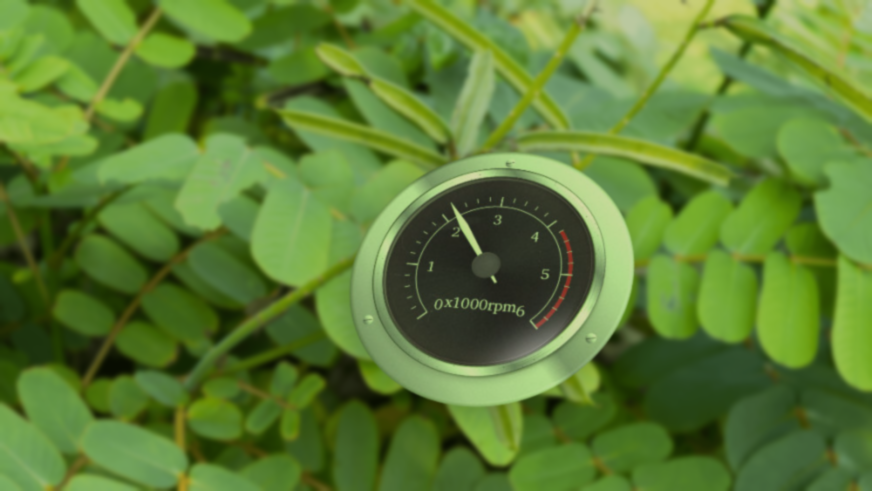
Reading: 2200 rpm
